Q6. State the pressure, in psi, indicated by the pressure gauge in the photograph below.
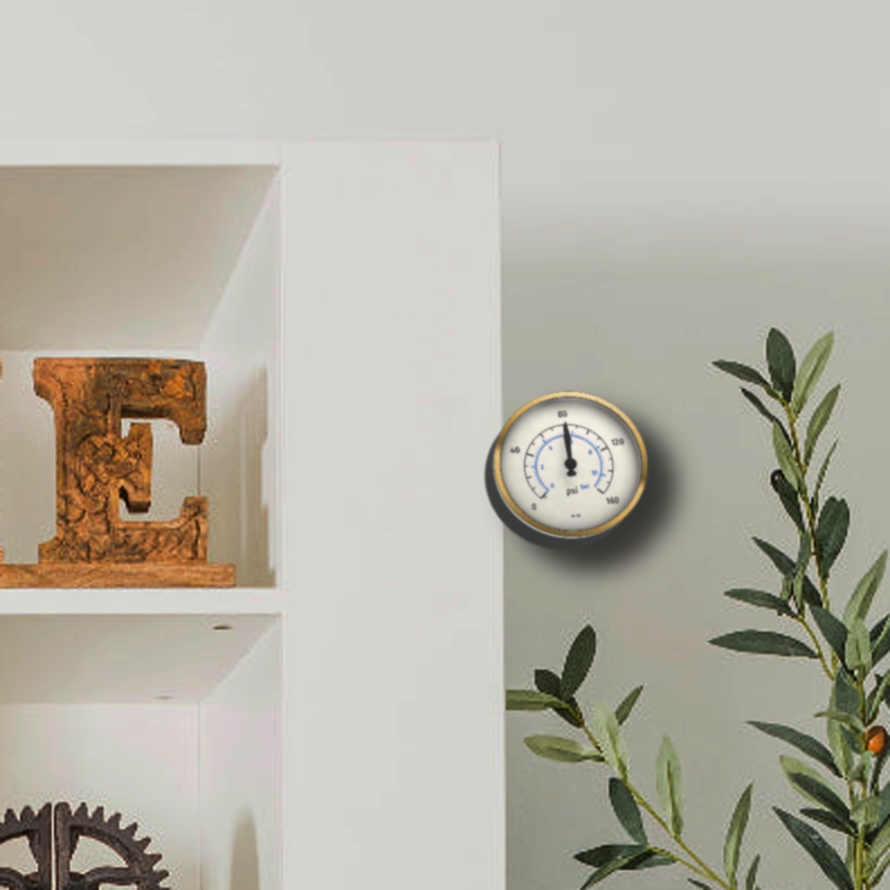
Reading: 80 psi
